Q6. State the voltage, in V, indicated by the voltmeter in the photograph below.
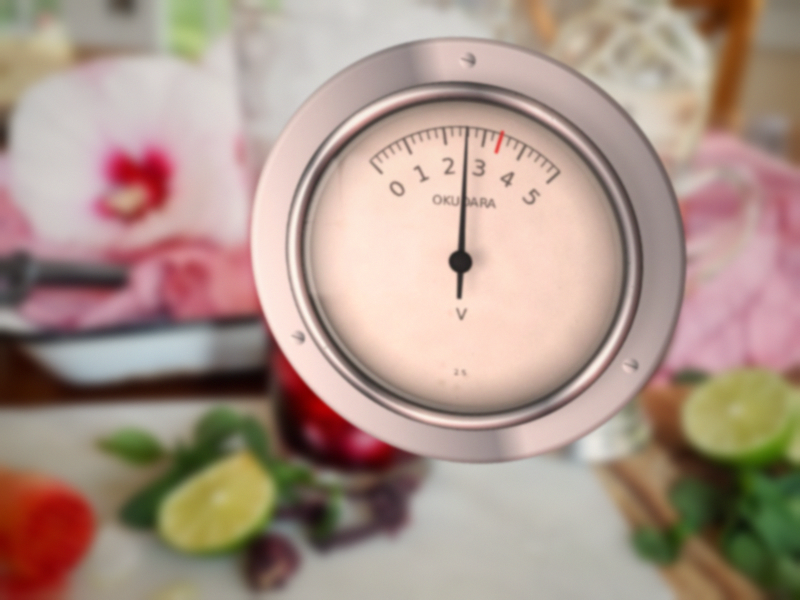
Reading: 2.6 V
